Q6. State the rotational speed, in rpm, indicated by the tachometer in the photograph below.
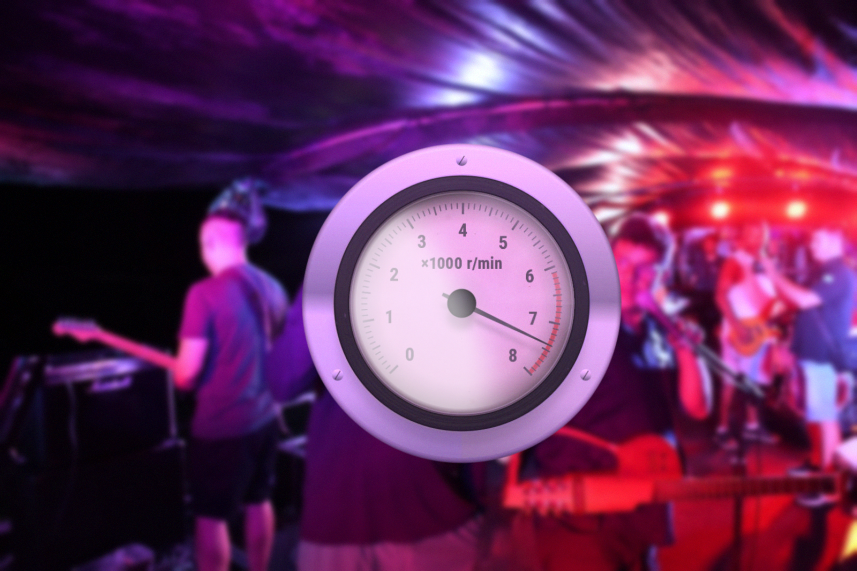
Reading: 7400 rpm
